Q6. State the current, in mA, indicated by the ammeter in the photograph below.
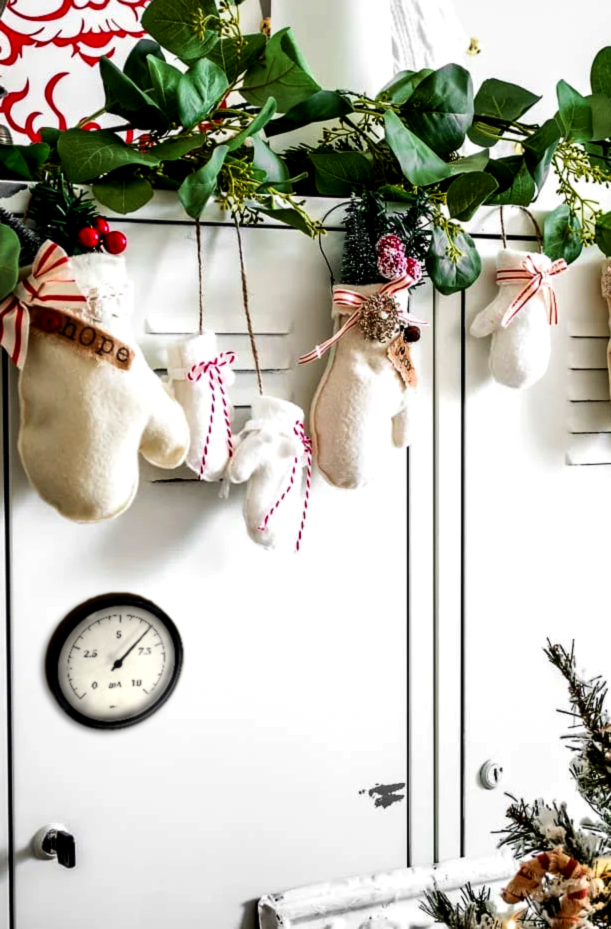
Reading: 6.5 mA
